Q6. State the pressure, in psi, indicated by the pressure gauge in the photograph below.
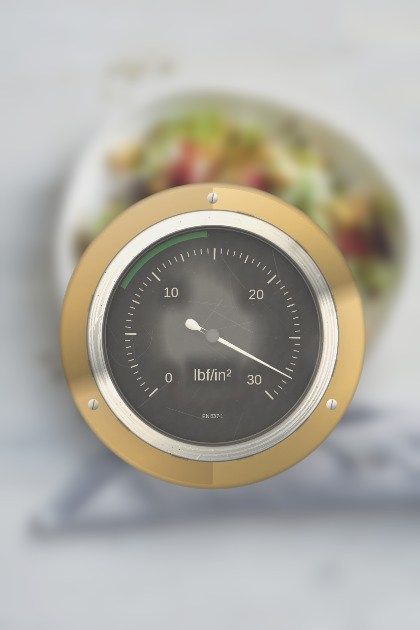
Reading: 28 psi
